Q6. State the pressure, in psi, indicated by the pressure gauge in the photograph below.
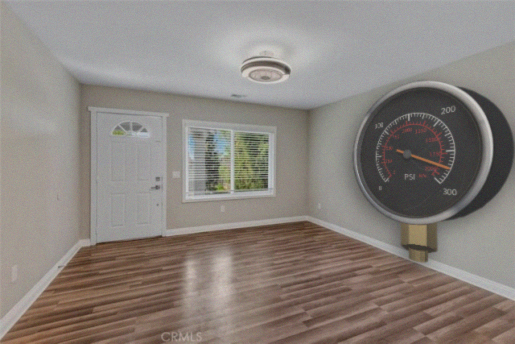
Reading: 275 psi
